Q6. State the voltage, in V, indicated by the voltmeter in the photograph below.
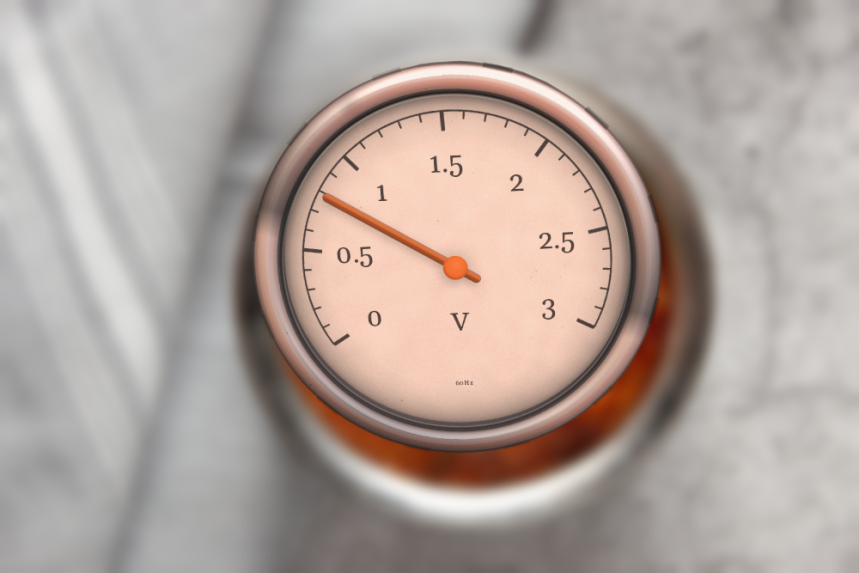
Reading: 0.8 V
